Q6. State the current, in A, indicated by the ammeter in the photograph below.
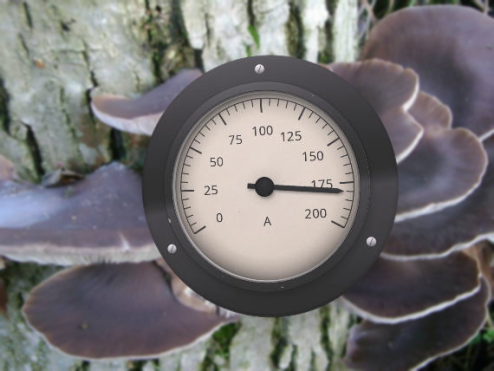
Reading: 180 A
